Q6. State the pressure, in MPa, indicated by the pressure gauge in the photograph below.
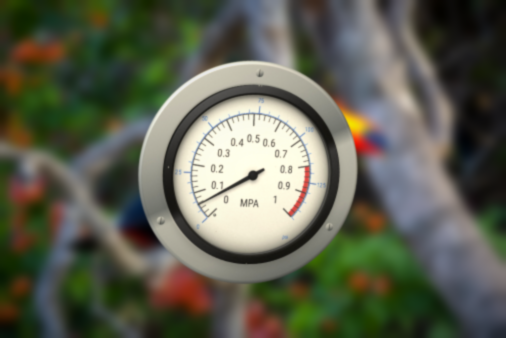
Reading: 0.06 MPa
